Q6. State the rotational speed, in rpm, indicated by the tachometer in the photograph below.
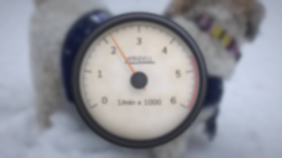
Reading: 2200 rpm
